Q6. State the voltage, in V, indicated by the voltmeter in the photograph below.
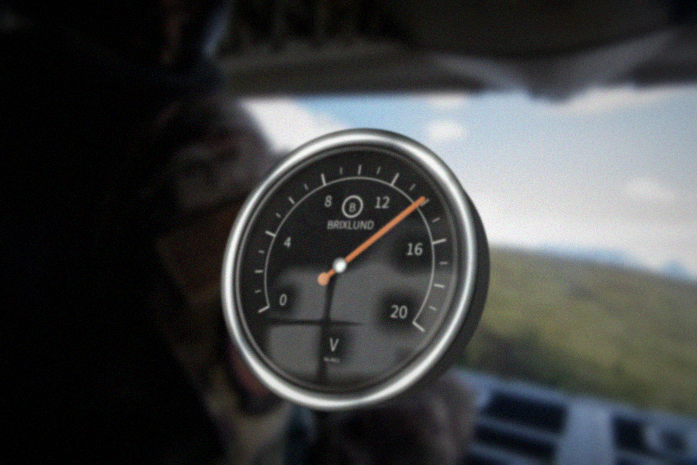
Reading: 14 V
